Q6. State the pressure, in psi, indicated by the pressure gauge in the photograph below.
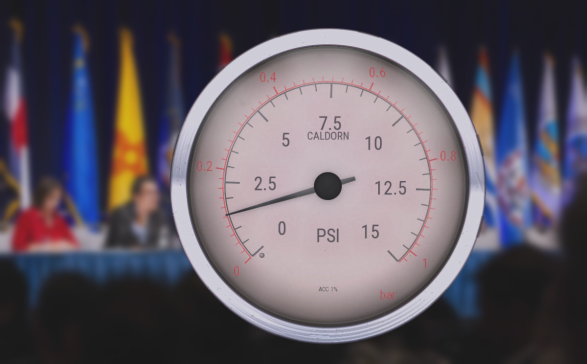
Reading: 1.5 psi
